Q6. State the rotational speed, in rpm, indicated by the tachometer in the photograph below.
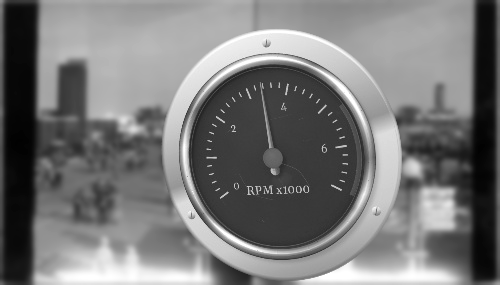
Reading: 3400 rpm
